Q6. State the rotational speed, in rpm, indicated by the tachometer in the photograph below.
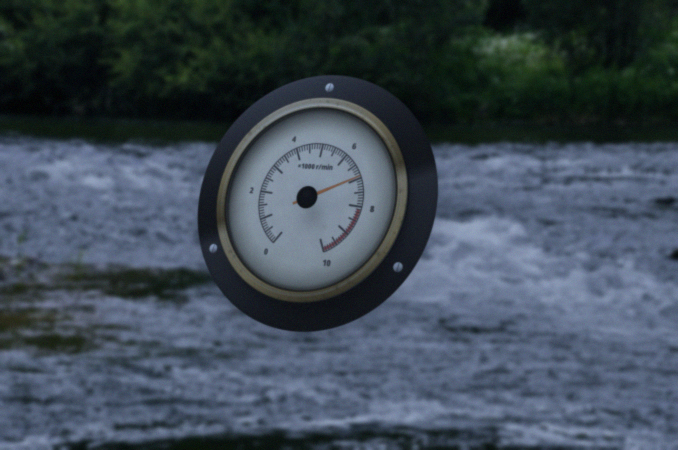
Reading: 7000 rpm
